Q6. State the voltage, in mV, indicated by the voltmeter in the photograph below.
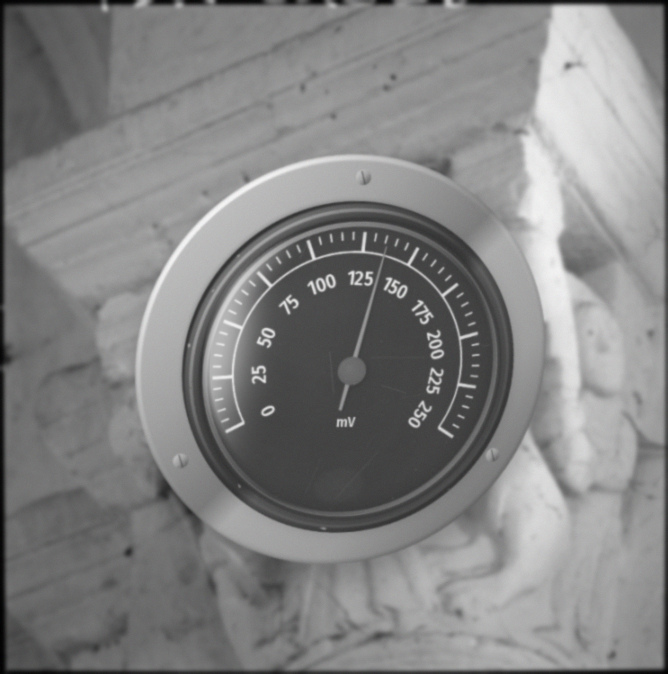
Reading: 135 mV
